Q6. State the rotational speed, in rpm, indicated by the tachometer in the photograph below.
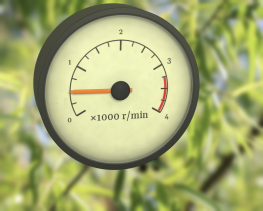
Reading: 500 rpm
